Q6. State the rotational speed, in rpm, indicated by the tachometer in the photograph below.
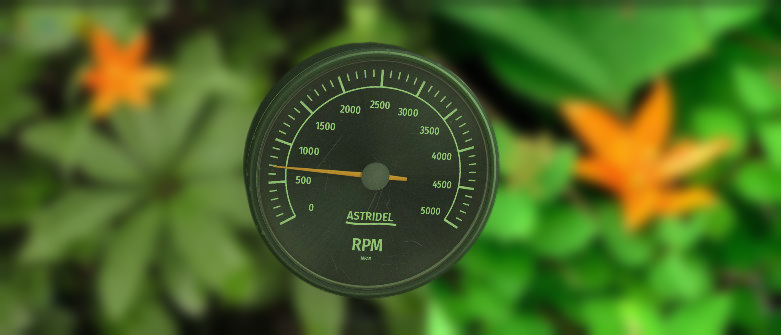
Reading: 700 rpm
